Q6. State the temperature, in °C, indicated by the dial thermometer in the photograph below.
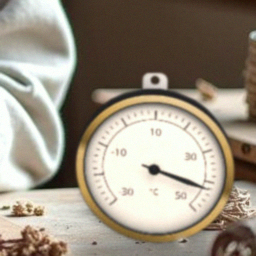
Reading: 42 °C
